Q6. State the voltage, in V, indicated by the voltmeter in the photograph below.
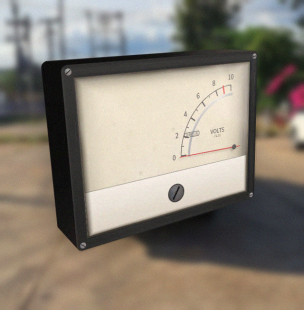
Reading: 0 V
